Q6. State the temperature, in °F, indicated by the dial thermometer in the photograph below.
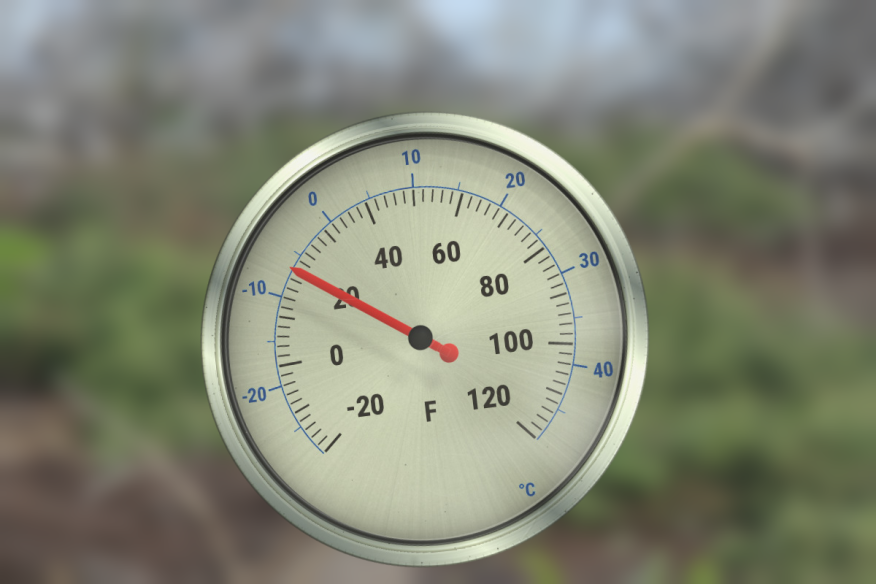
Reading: 20 °F
